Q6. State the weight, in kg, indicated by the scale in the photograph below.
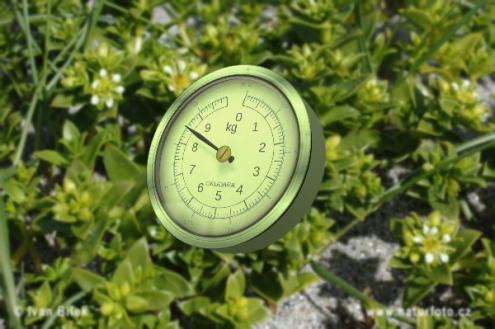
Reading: 8.5 kg
